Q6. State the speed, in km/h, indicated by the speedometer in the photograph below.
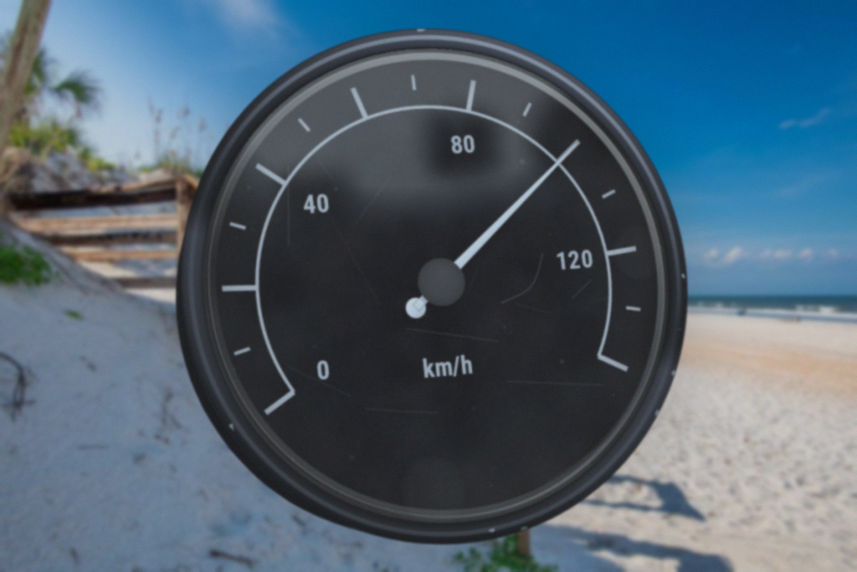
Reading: 100 km/h
